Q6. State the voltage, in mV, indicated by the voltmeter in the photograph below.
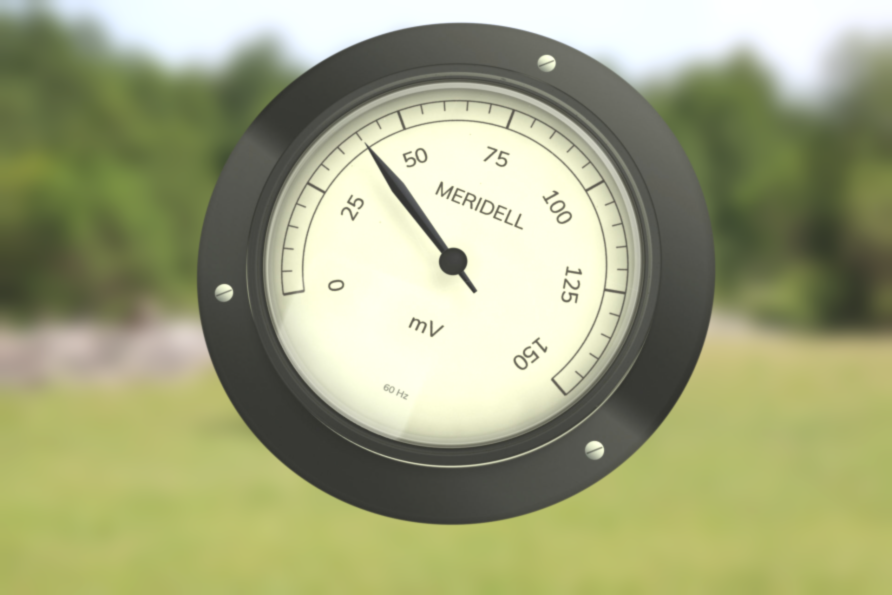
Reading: 40 mV
